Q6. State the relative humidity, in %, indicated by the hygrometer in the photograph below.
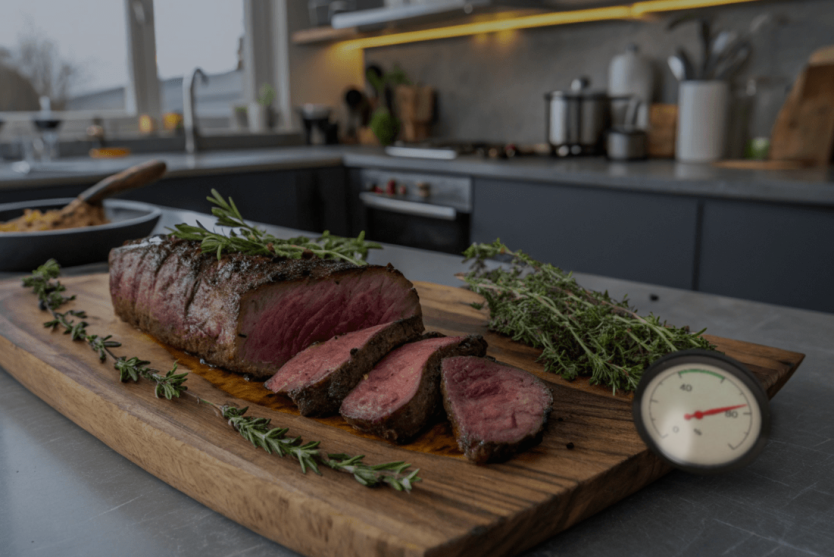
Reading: 75 %
